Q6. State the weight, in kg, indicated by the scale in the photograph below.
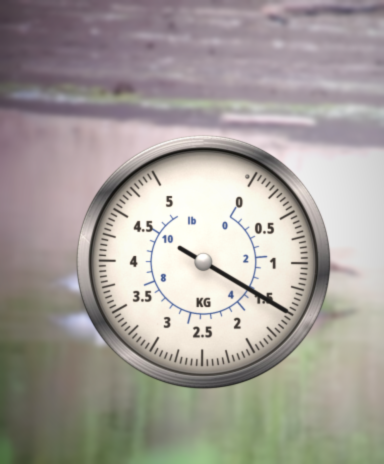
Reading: 1.5 kg
